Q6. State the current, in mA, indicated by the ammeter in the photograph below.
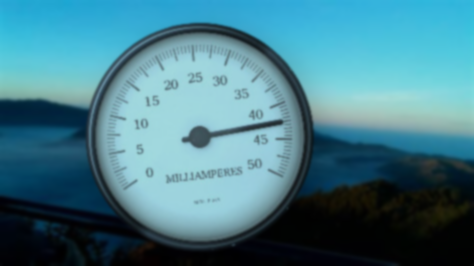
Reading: 42.5 mA
